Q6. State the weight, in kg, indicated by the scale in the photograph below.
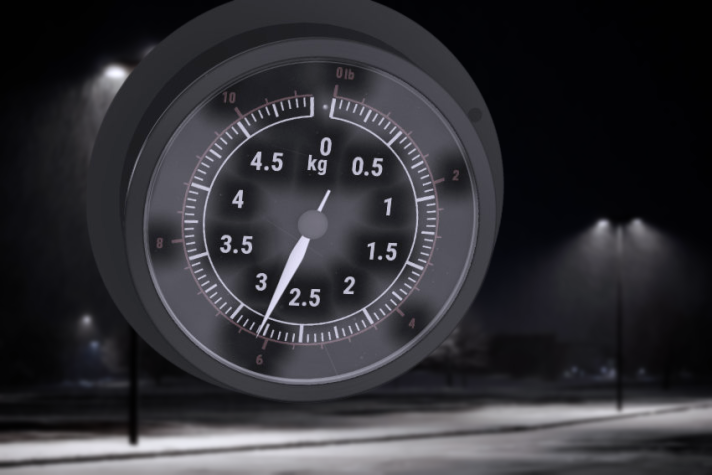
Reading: 2.8 kg
